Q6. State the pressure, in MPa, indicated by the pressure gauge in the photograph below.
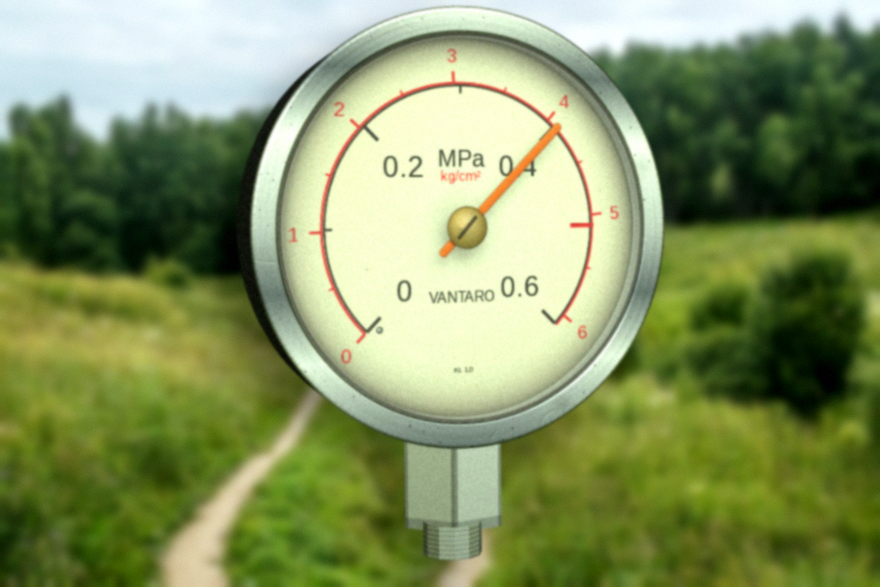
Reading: 0.4 MPa
